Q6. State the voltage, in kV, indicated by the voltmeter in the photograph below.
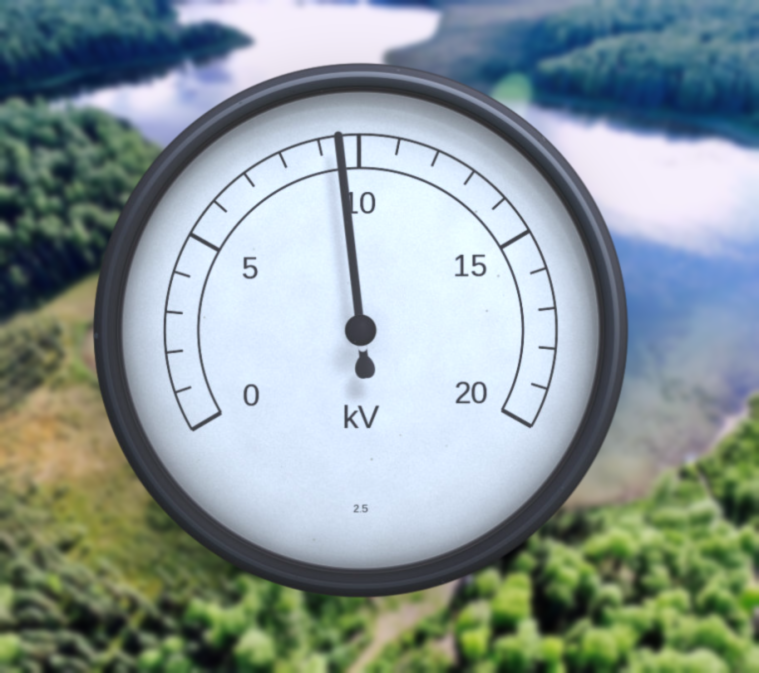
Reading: 9.5 kV
